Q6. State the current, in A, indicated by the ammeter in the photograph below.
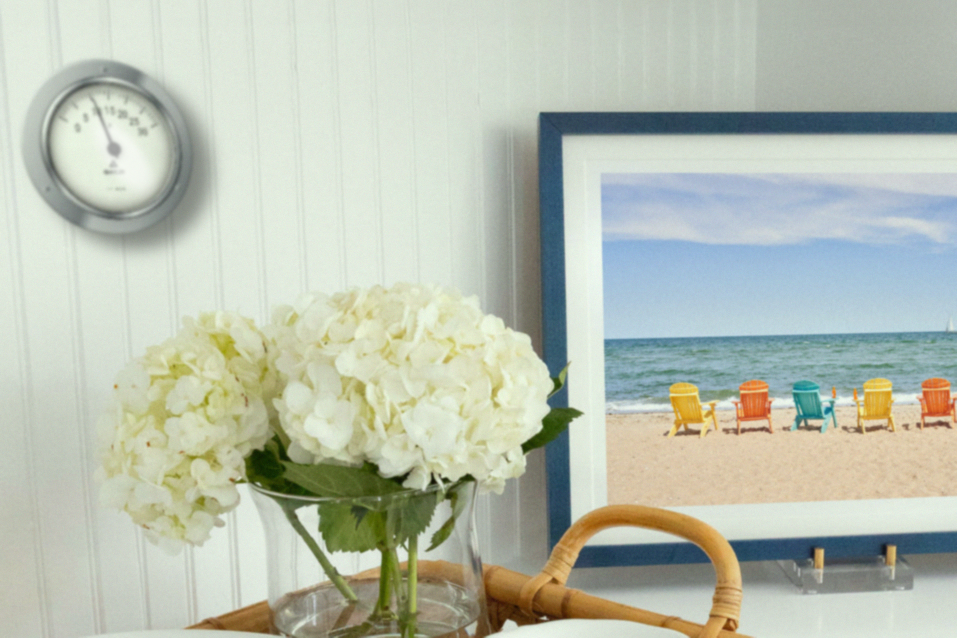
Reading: 10 A
